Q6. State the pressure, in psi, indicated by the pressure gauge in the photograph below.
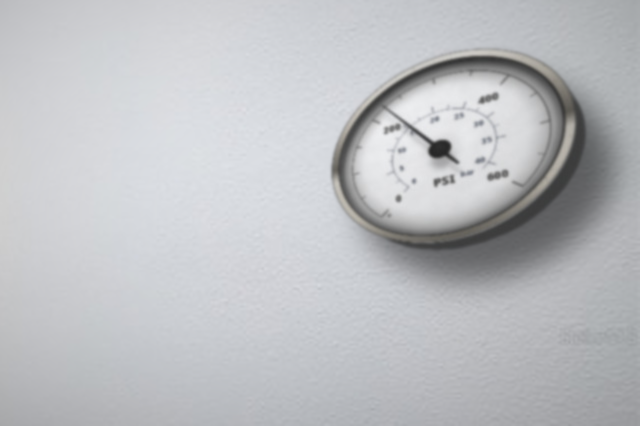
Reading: 225 psi
